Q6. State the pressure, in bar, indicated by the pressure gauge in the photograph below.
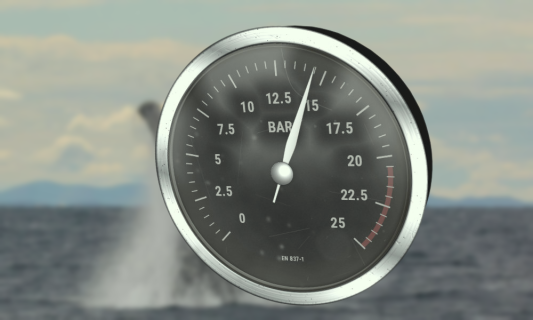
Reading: 14.5 bar
